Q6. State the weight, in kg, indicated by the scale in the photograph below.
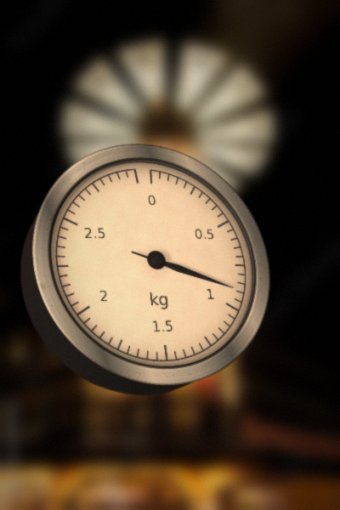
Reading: 0.9 kg
